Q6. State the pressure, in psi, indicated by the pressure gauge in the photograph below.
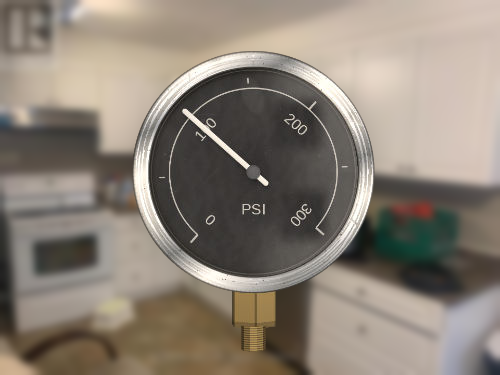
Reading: 100 psi
